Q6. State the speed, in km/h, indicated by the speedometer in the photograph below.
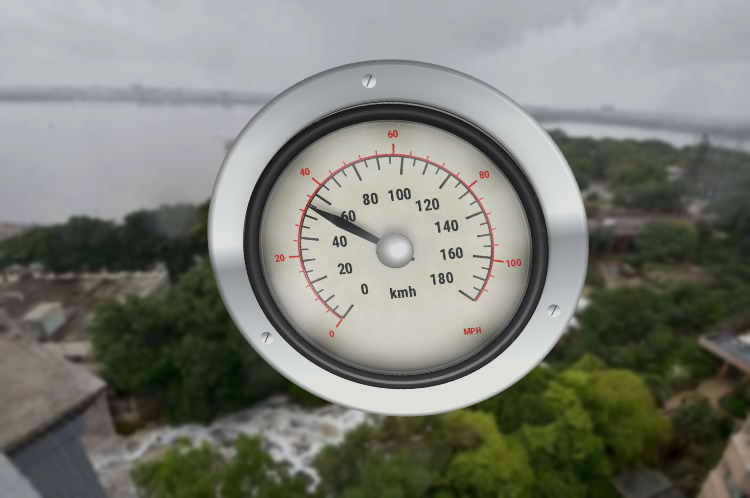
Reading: 55 km/h
